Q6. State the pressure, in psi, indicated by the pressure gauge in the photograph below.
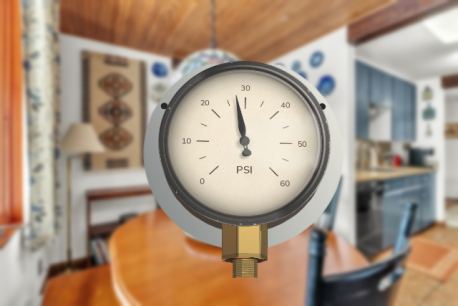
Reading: 27.5 psi
